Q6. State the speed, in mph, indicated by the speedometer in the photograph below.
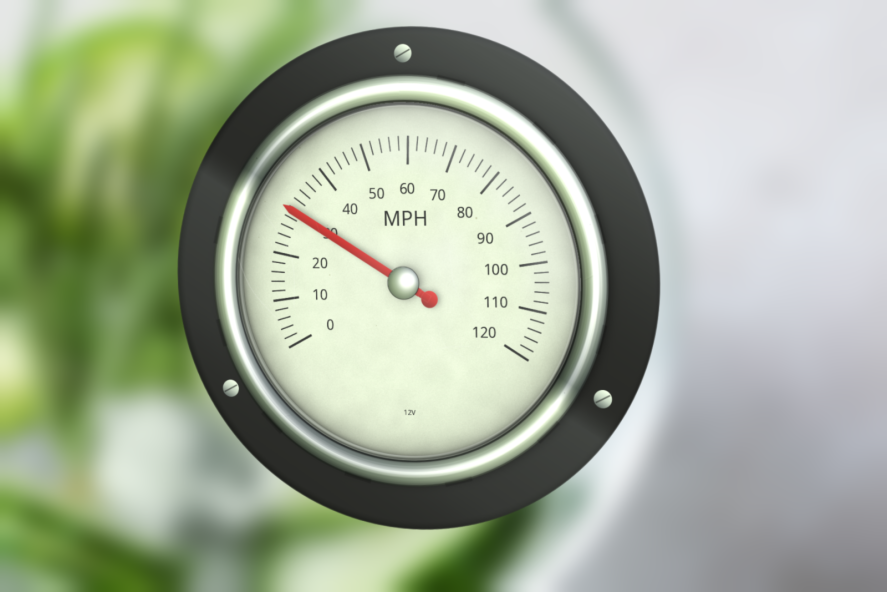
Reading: 30 mph
